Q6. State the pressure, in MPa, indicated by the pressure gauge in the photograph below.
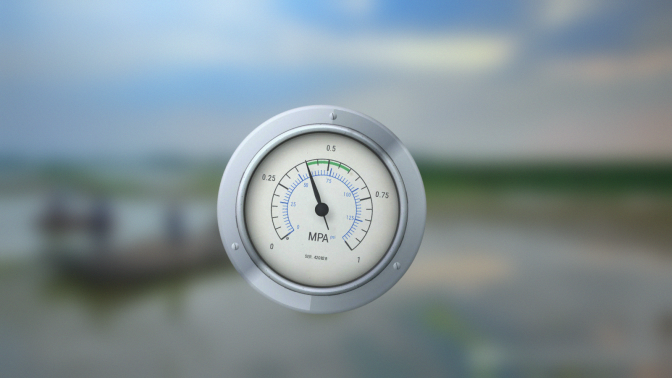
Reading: 0.4 MPa
